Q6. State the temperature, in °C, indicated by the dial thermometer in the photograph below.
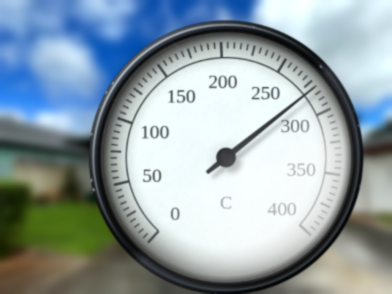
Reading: 280 °C
